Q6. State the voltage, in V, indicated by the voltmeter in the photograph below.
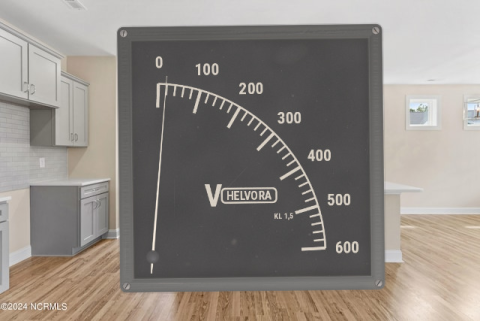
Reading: 20 V
